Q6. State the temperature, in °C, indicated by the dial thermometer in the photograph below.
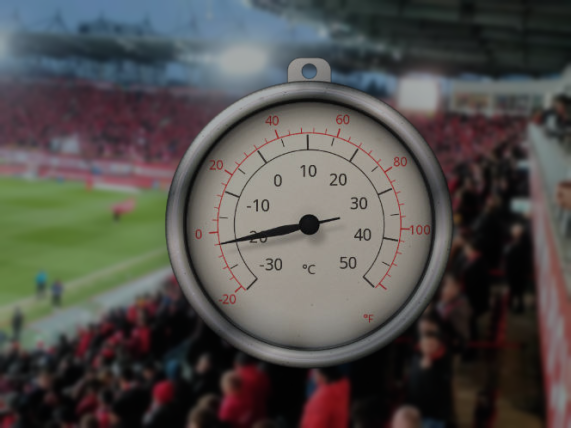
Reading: -20 °C
